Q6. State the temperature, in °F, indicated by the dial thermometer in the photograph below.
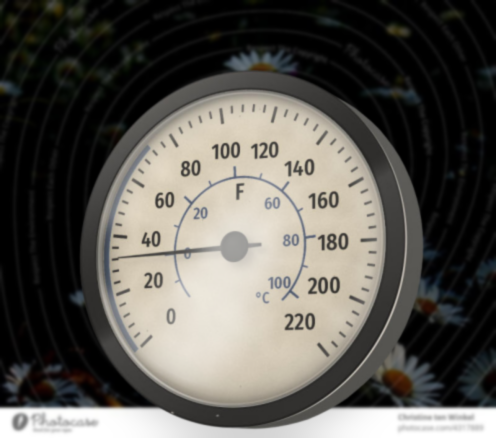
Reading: 32 °F
